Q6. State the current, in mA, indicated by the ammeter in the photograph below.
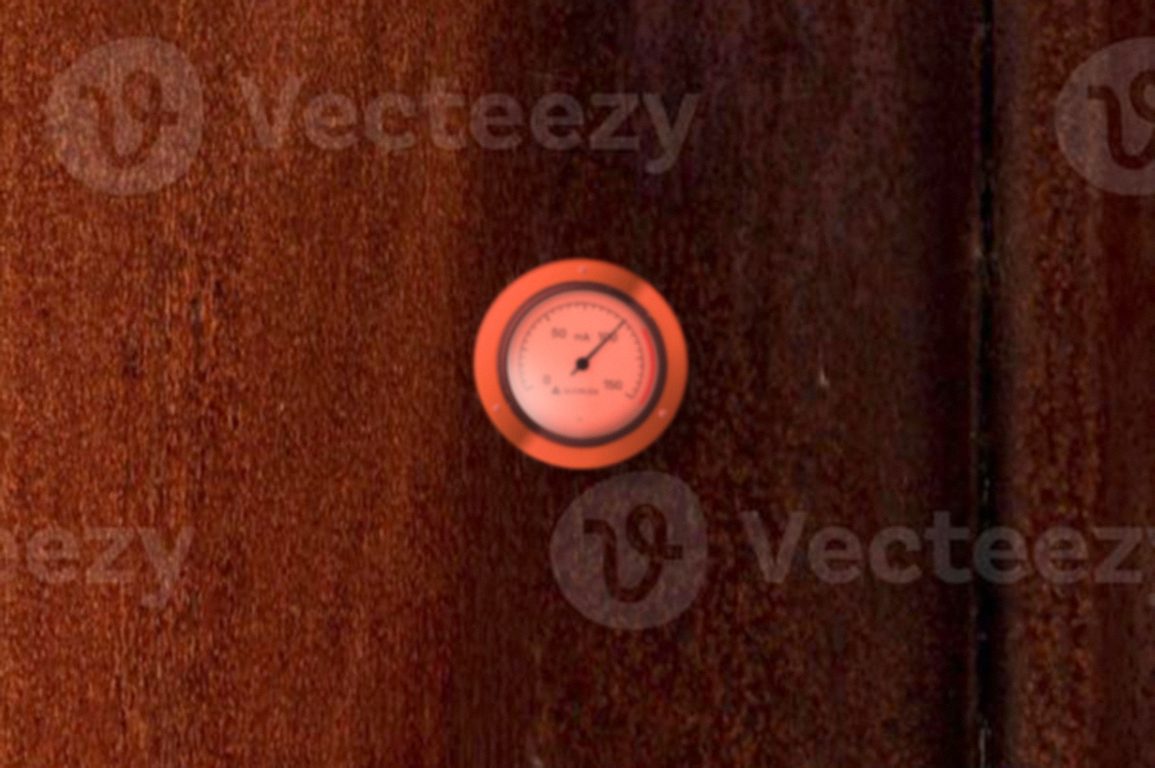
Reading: 100 mA
